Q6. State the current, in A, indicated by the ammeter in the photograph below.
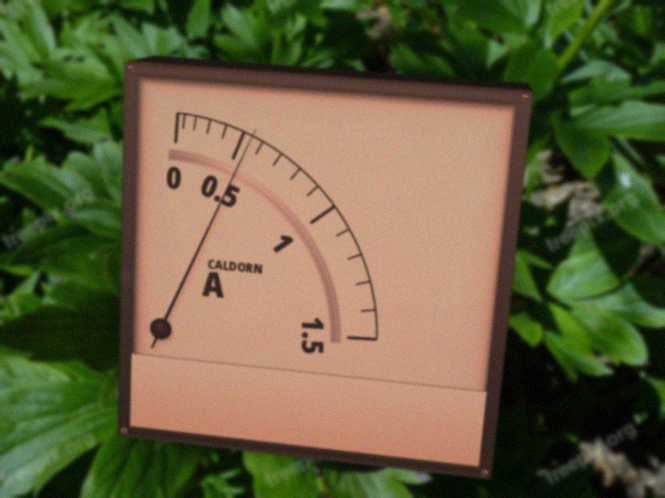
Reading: 0.55 A
